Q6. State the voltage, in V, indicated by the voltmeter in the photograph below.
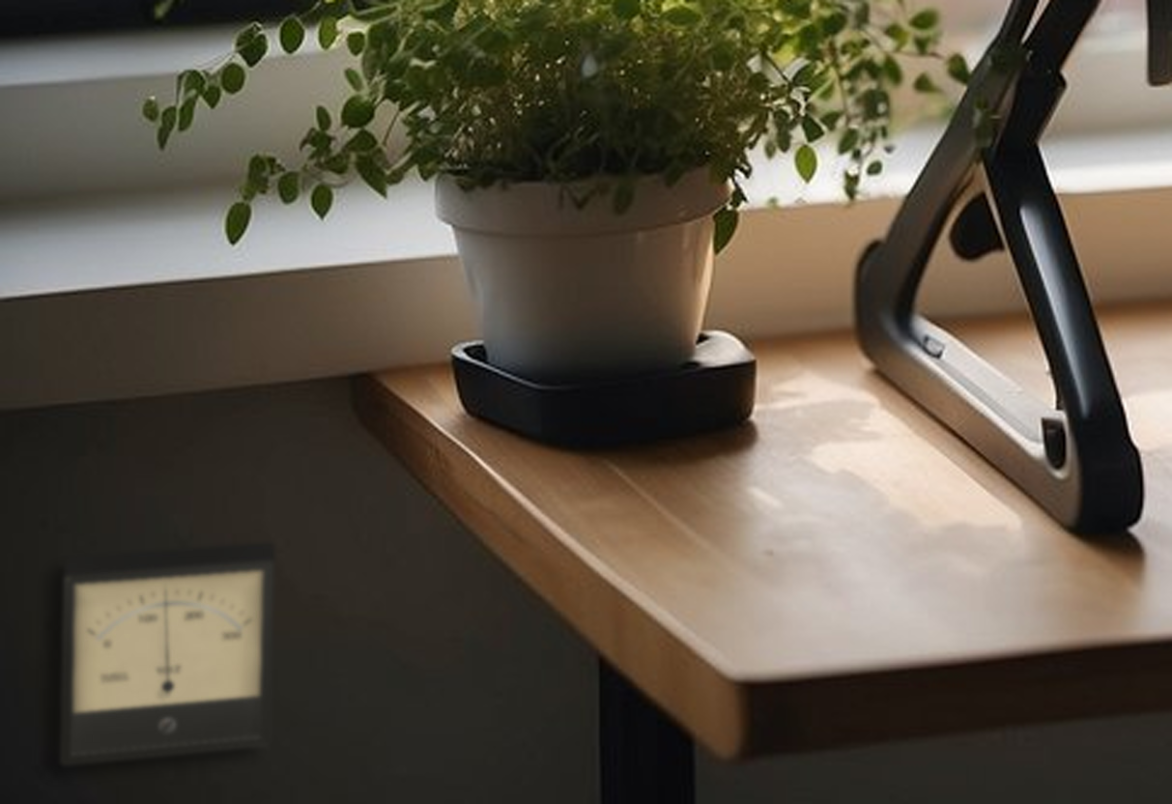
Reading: 140 V
